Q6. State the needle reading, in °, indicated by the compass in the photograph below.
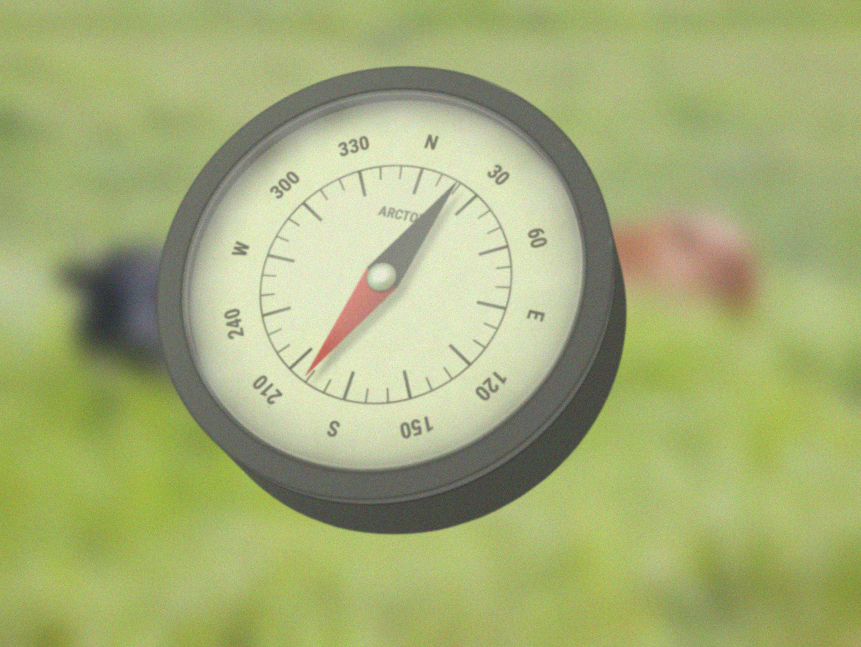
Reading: 200 °
